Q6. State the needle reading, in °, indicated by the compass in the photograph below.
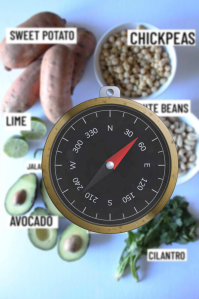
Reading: 45 °
